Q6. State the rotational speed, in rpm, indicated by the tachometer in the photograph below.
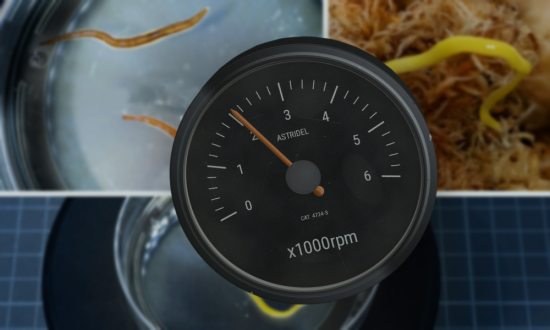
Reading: 2100 rpm
